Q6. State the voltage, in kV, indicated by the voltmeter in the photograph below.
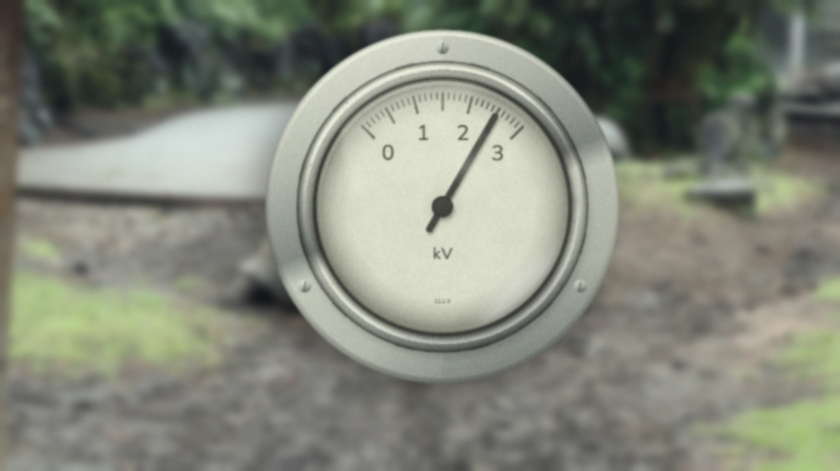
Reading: 2.5 kV
